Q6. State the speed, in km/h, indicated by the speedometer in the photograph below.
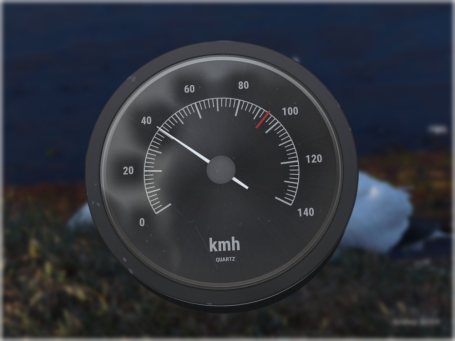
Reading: 40 km/h
